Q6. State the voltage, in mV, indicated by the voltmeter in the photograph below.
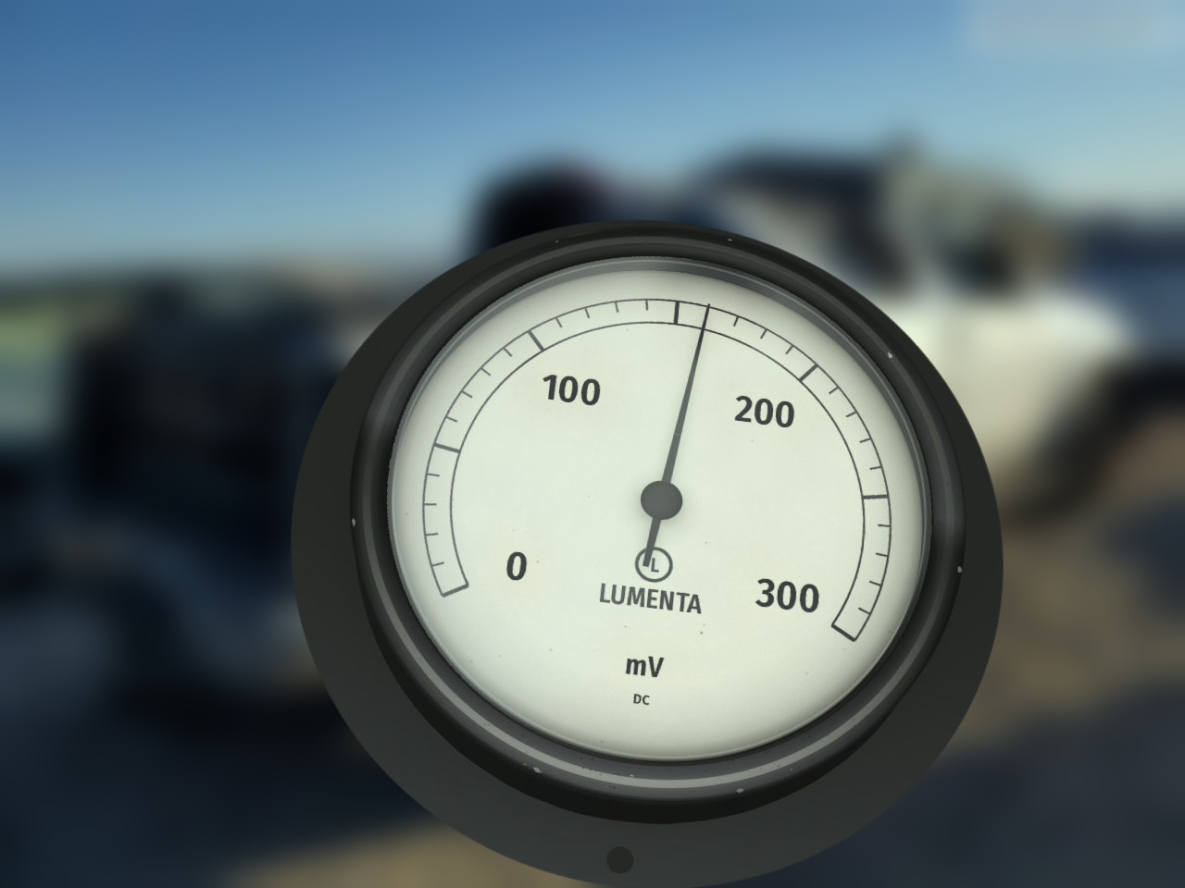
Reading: 160 mV
